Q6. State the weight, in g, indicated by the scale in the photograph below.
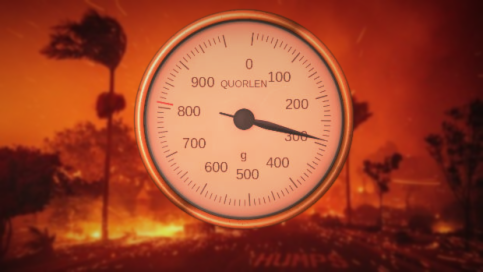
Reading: 290 g
